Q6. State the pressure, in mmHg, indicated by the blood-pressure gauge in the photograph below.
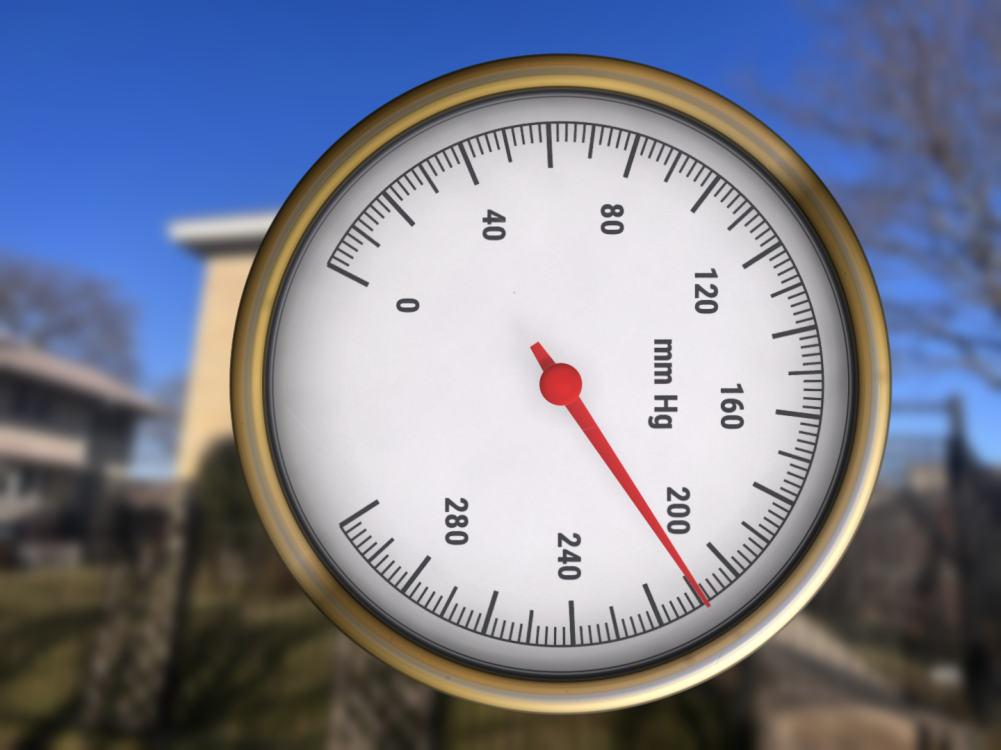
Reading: 209 mmHg
